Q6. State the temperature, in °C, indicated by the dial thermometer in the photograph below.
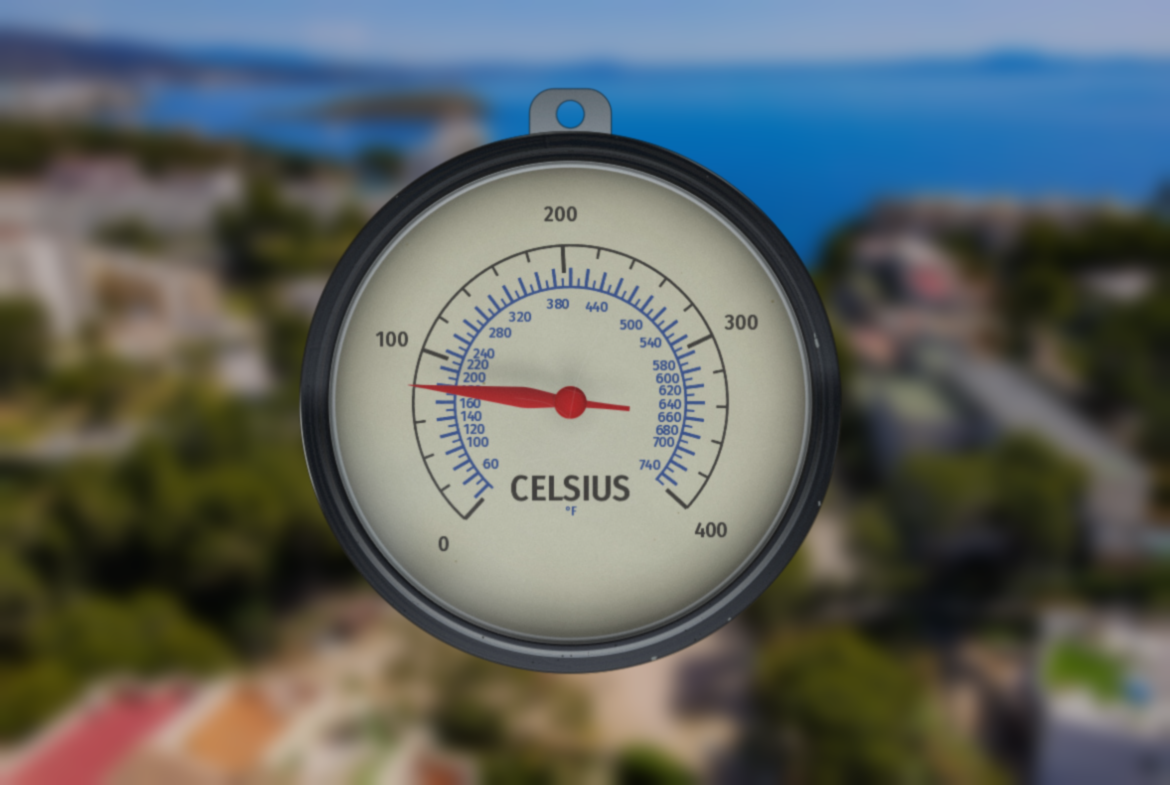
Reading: 80 °C
